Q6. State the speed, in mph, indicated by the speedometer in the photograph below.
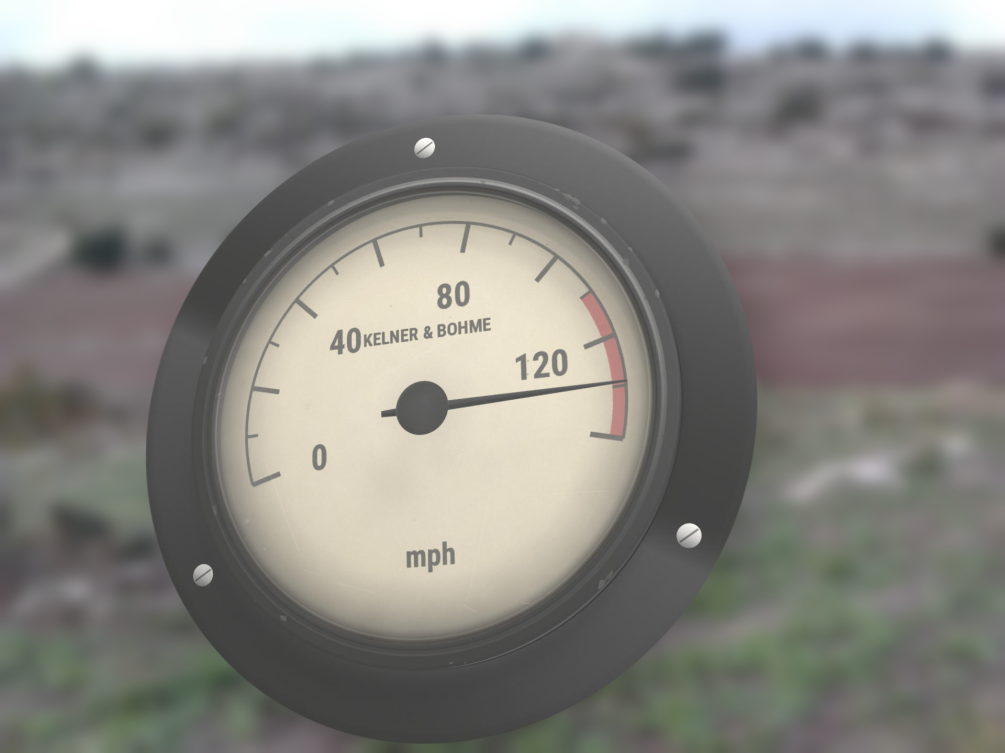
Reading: 130 mph
